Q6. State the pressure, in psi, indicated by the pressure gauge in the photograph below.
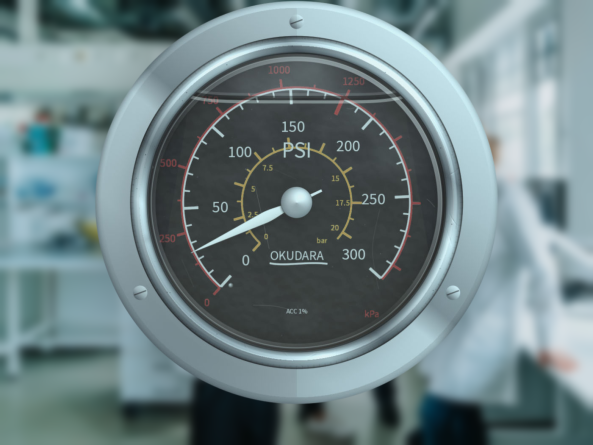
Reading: 25 psi
